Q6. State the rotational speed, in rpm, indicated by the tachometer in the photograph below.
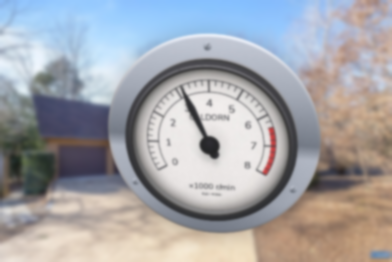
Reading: 3200 rpm
